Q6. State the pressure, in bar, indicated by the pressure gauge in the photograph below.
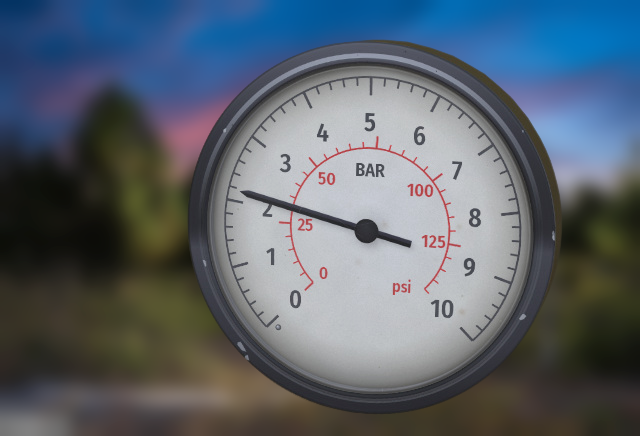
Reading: 2.2 bar
